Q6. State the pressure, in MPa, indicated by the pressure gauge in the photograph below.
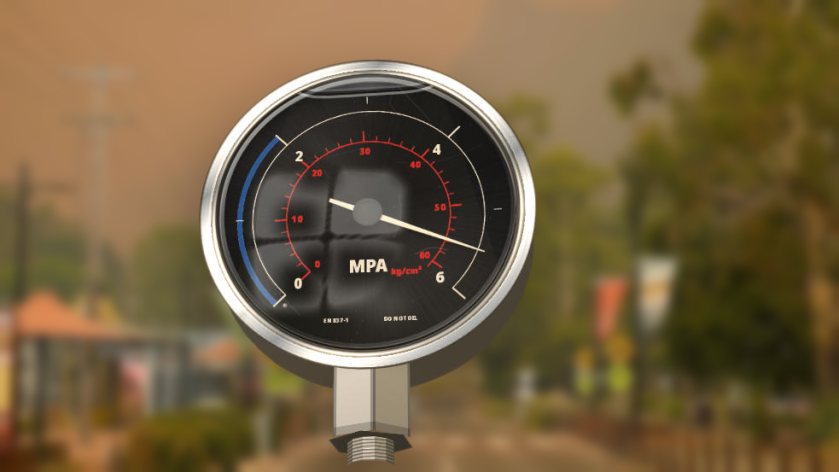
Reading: 5.5 MPa
